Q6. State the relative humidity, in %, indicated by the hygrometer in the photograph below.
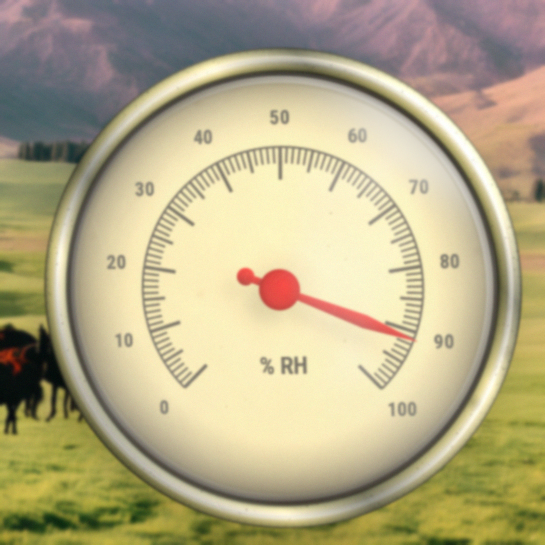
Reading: 91 %
